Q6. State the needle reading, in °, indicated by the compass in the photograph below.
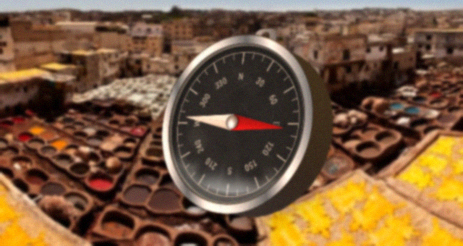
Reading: 95 °
